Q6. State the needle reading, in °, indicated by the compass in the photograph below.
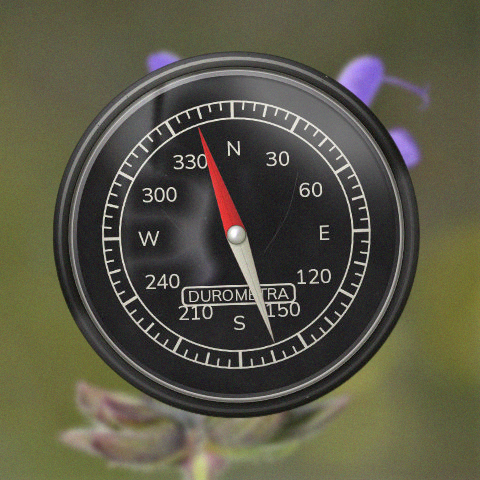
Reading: 342.5 °
